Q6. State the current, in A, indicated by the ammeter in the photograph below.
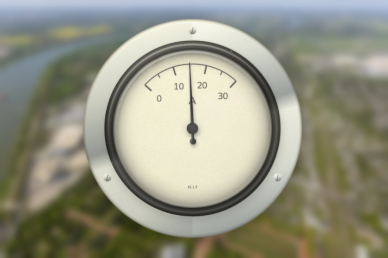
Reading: 15 A
